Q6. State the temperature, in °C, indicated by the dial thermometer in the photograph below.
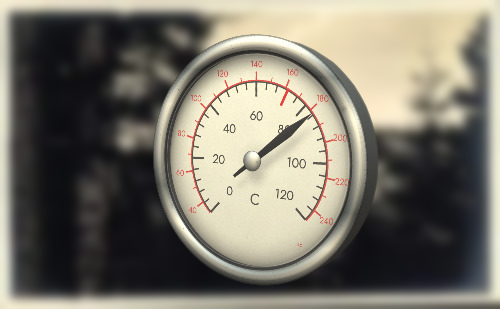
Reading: 84 °C
